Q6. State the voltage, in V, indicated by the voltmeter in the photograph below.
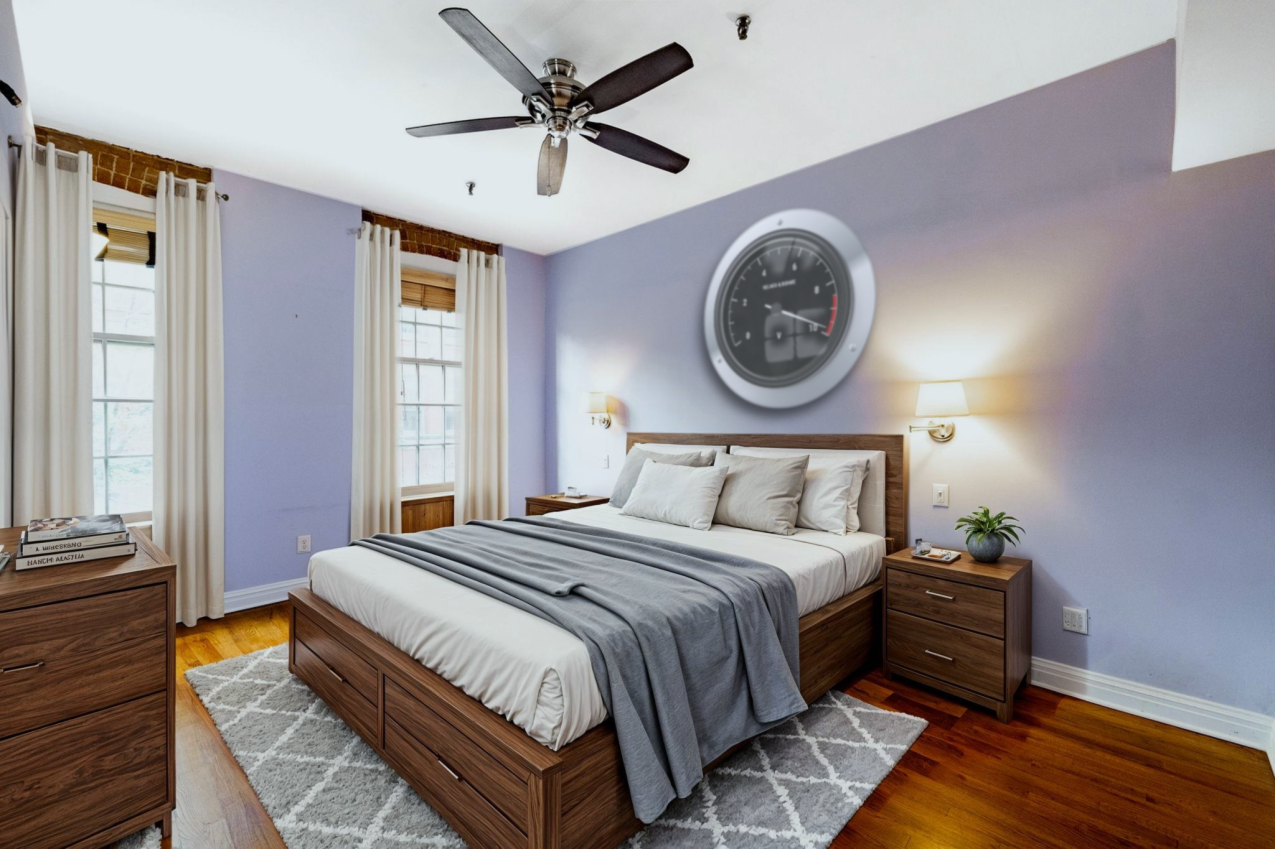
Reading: 9.75 V
